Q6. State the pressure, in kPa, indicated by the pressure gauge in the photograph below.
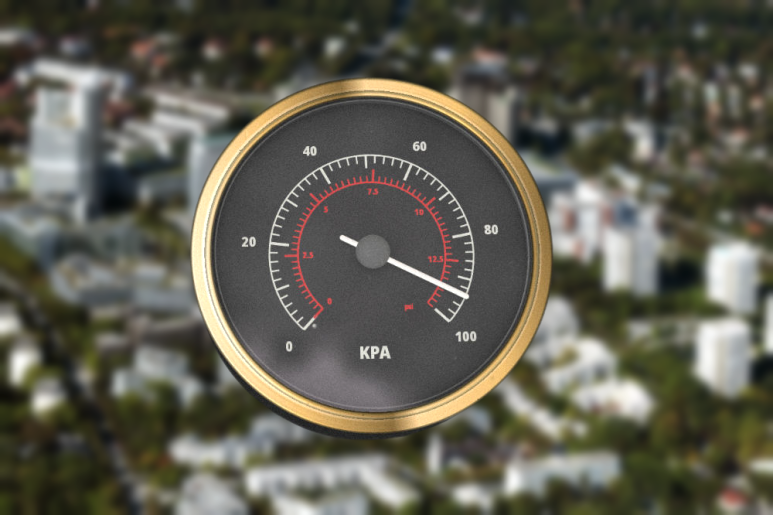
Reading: 94 kPa
